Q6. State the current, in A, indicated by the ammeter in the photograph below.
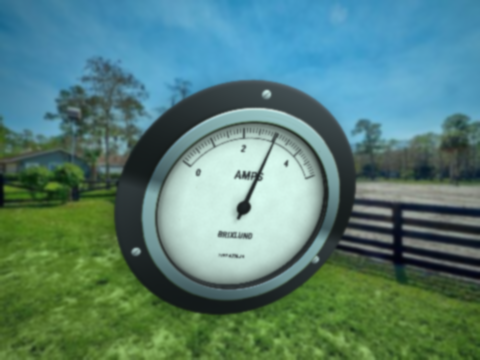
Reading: 3 A
